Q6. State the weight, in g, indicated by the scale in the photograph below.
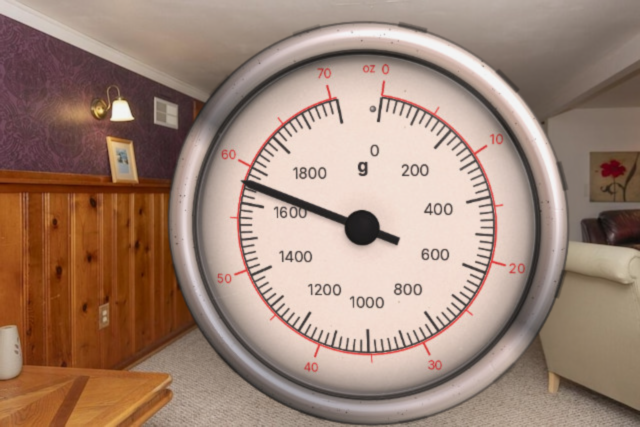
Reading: 1660 g
